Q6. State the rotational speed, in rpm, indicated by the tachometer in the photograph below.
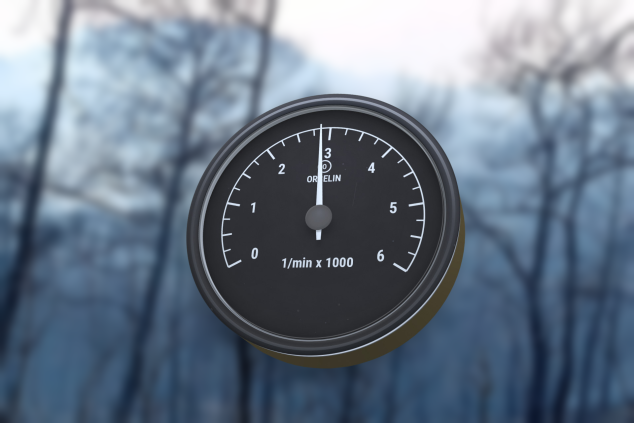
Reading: 2875 rpm
